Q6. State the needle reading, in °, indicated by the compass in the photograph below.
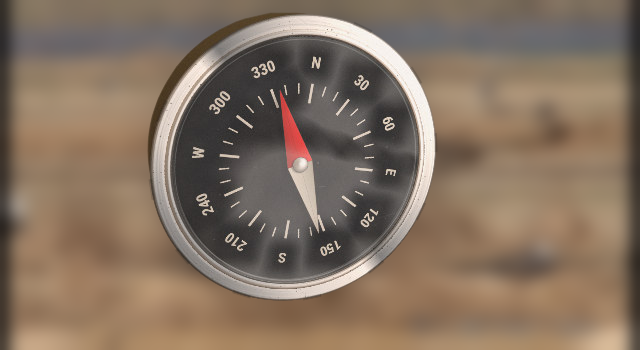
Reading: 335 °
